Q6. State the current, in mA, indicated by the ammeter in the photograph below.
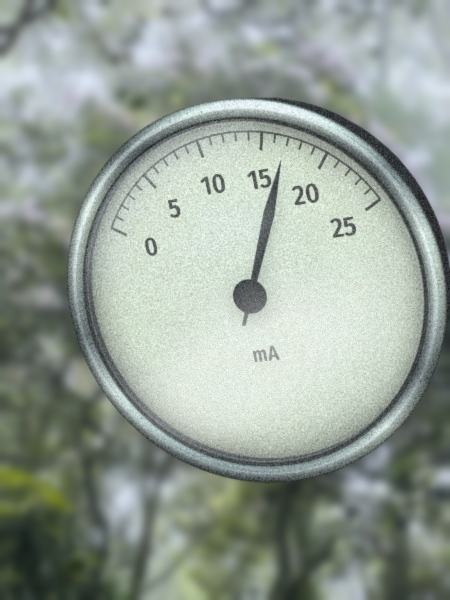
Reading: 17 mA
